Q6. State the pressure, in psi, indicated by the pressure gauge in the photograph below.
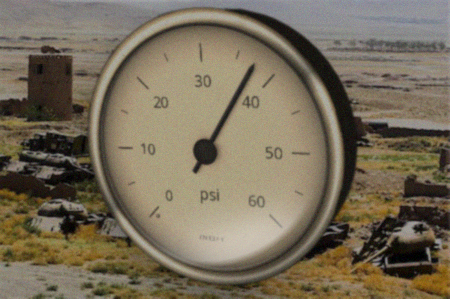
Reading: 37.5 psi
